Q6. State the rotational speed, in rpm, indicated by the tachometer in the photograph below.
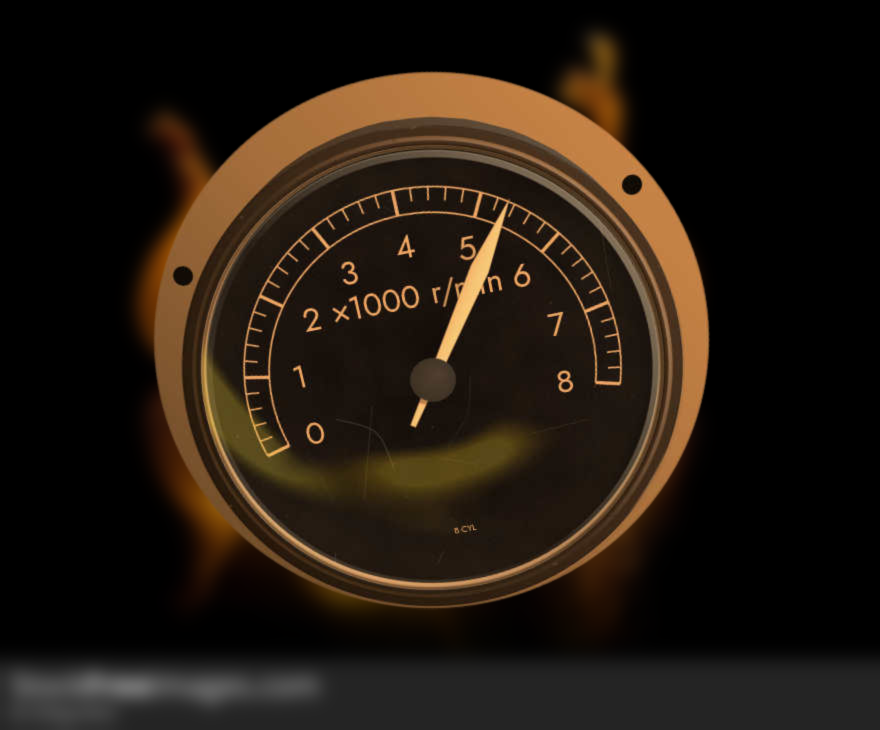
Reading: 5300 rpm
